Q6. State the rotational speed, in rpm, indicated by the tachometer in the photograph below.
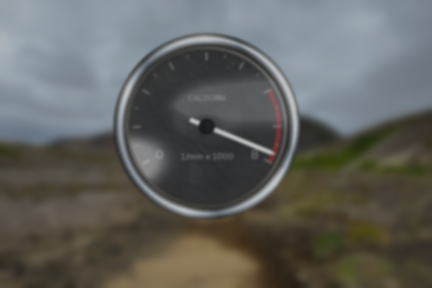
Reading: 7750 rpm
